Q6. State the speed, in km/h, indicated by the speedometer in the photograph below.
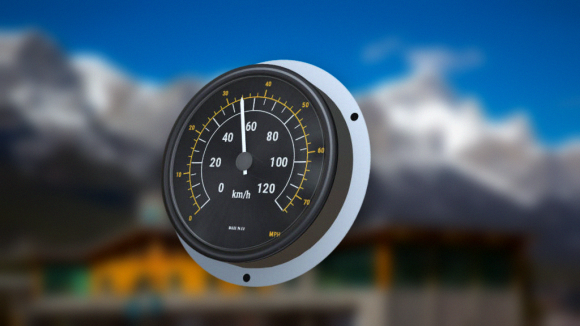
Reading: 55 km/h
